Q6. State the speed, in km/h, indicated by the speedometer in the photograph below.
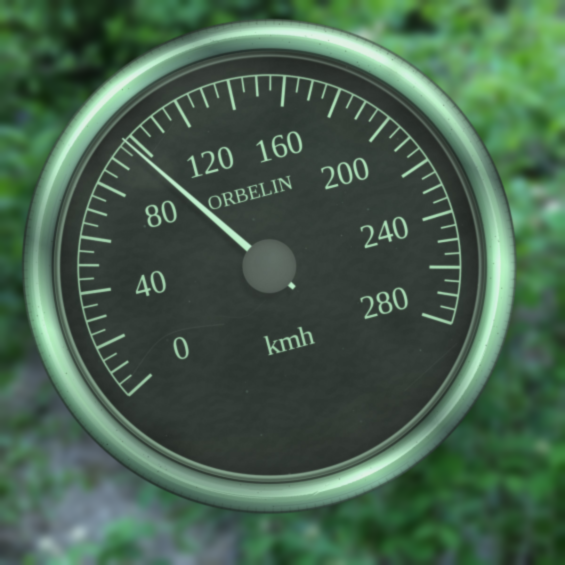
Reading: 97.5 km/h
